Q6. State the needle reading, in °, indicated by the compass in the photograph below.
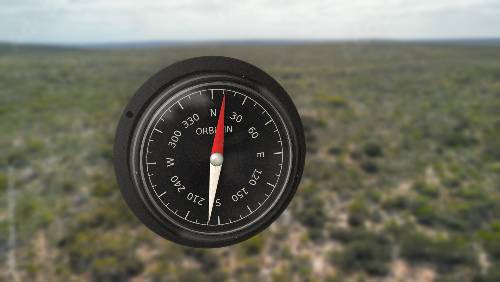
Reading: 10 °
